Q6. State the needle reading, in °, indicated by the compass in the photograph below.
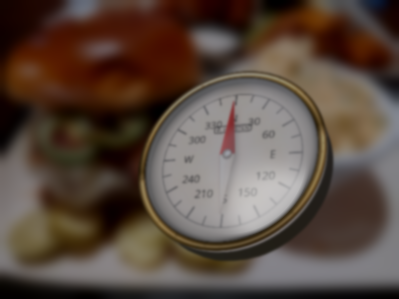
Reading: 0 °
